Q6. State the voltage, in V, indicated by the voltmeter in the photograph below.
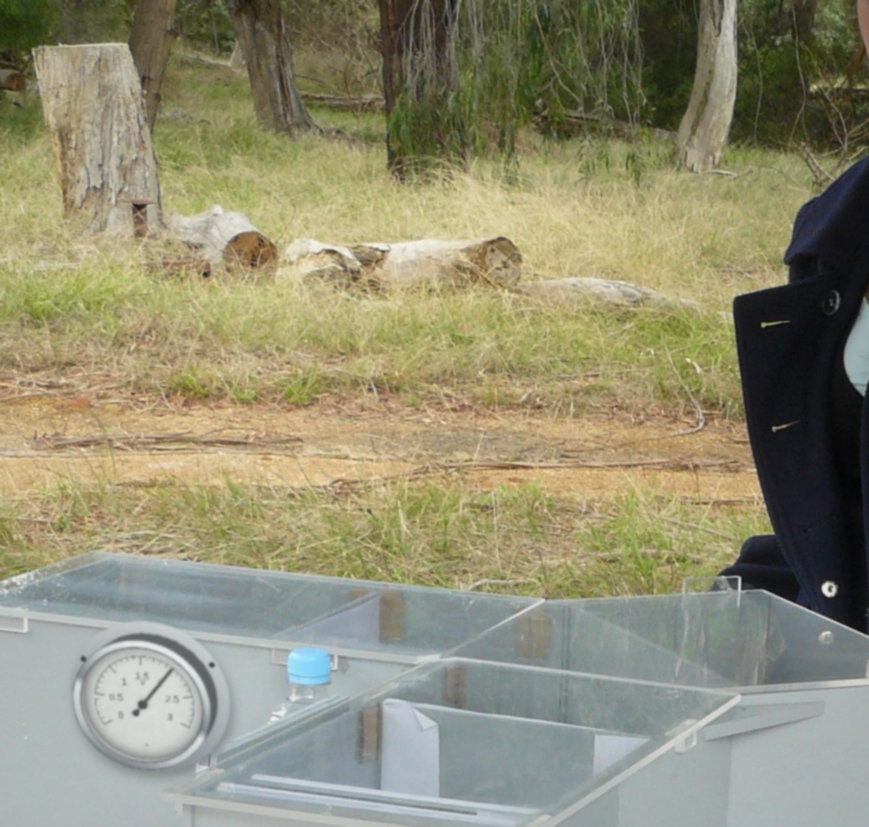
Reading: 2 V
